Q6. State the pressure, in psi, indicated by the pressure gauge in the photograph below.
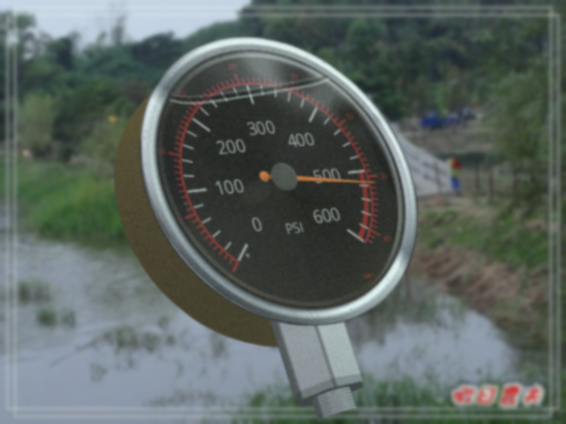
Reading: 520 psi
